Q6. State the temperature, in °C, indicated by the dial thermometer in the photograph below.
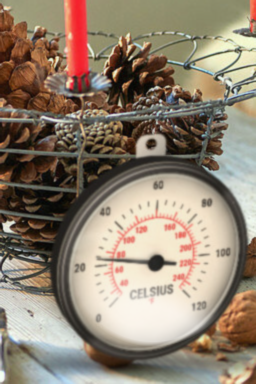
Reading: 24 °C
